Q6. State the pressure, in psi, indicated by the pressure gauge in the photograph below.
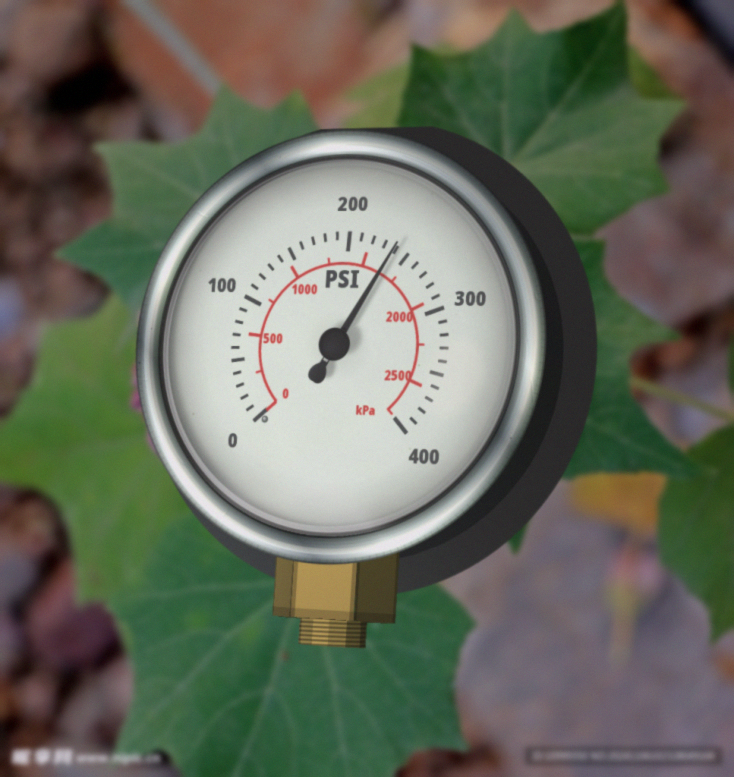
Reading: 240 psi
